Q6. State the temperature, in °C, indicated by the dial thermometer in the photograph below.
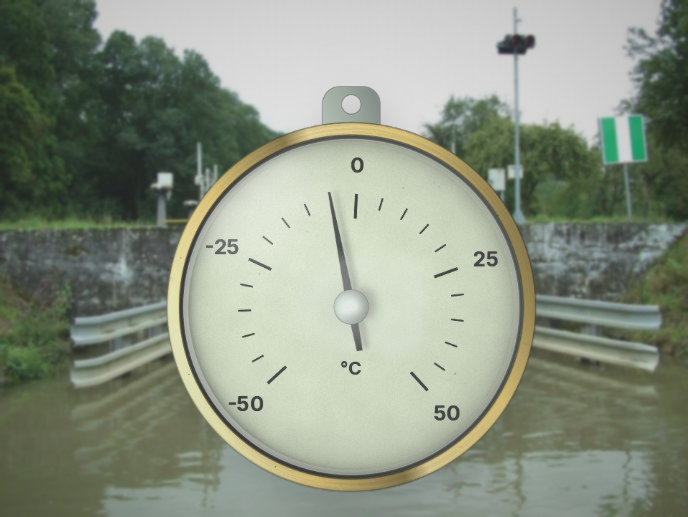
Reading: -5 °C
